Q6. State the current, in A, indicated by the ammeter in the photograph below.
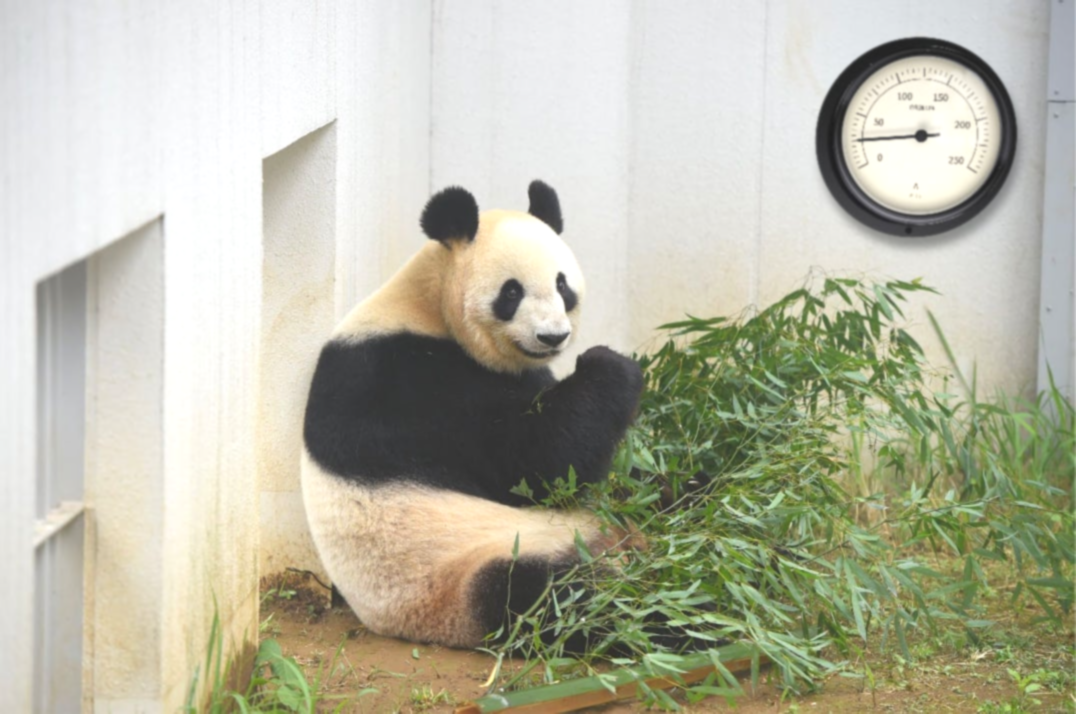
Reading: 25 A
